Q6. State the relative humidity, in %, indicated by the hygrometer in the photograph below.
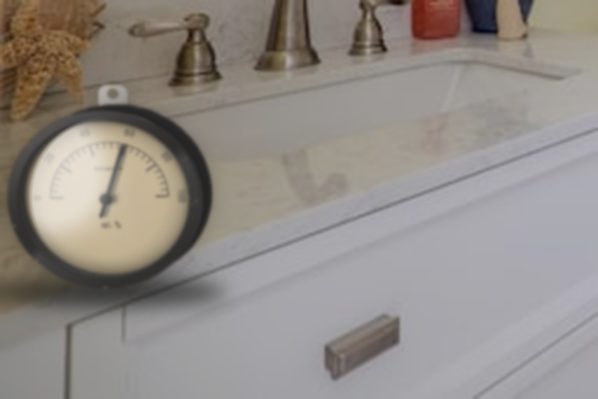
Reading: 60 %
